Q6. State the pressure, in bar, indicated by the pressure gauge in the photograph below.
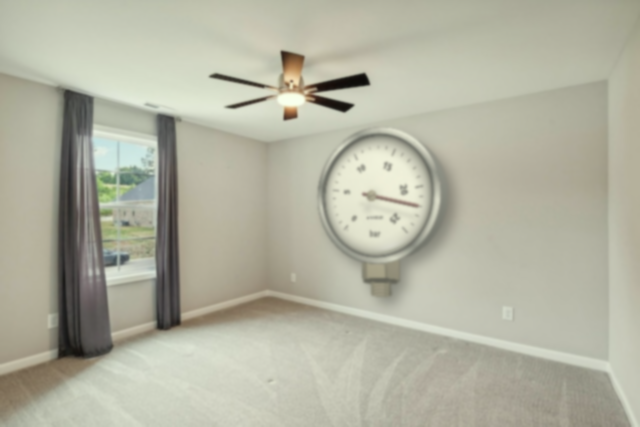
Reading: 22 bar
